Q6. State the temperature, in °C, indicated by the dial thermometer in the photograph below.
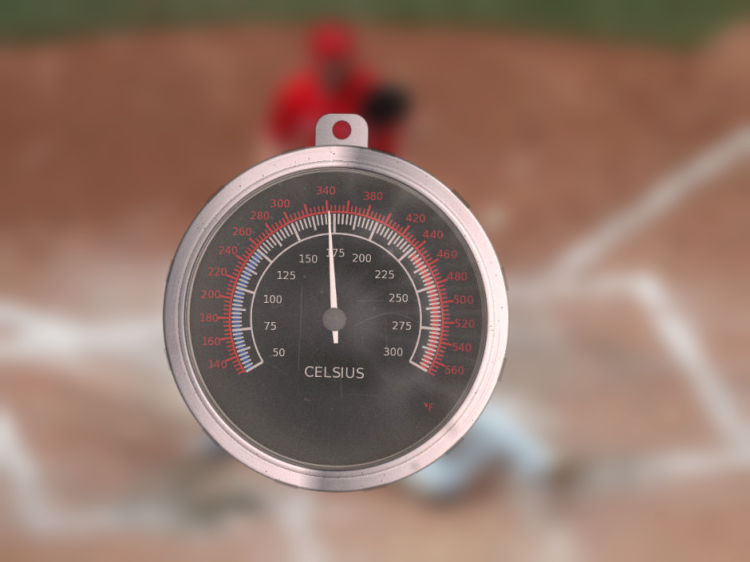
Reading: 172.5 °C
